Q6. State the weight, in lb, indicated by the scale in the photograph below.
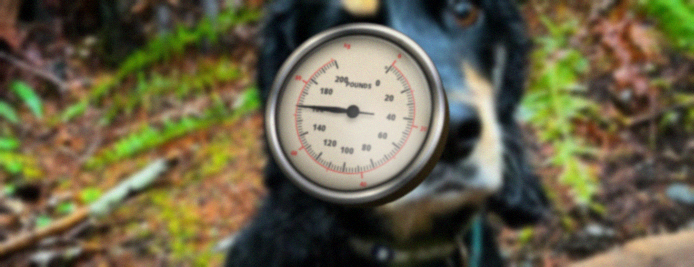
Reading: 160 lb
